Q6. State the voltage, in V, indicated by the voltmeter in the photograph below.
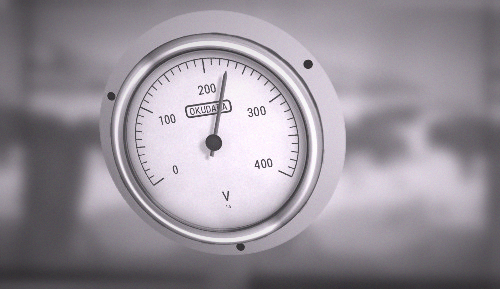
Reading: 230 V
